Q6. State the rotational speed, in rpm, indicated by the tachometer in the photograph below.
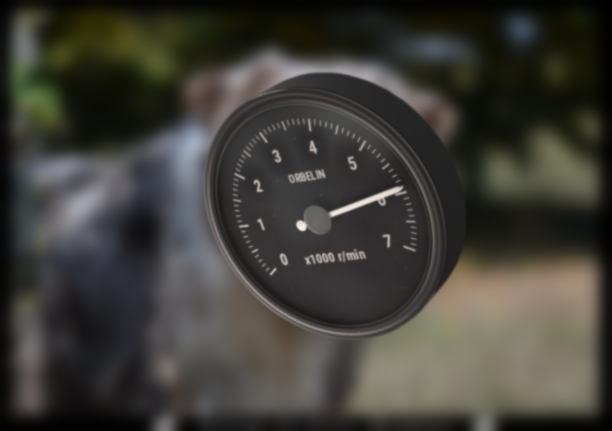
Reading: 5900 rpm
